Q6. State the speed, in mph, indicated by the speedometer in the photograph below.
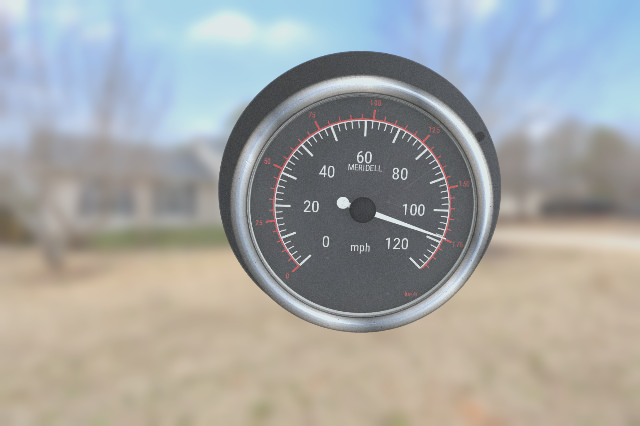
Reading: 108 mph
